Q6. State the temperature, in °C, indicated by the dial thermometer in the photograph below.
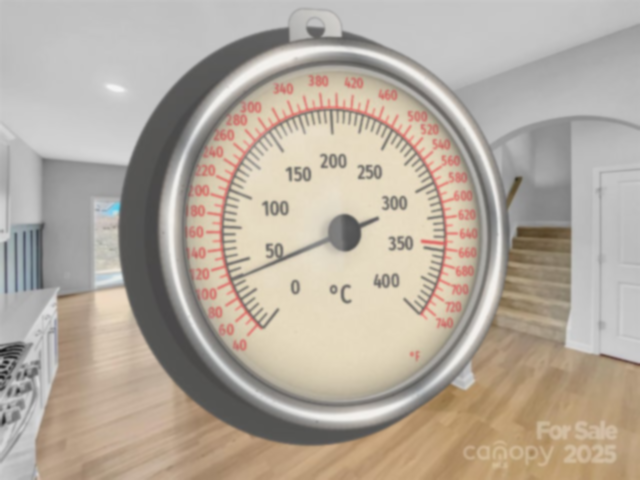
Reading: 40 °C
